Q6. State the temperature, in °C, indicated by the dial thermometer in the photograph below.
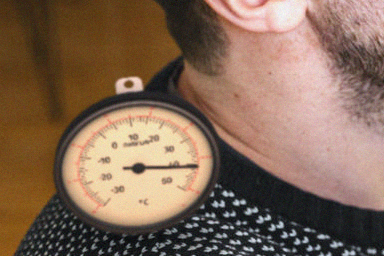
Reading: 40 °C
